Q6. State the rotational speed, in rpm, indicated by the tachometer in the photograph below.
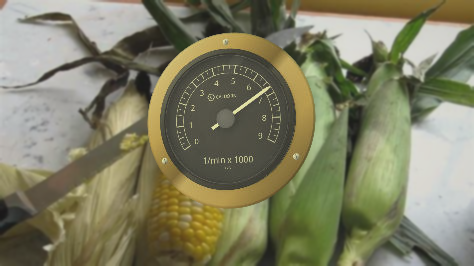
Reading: 6750 rpm
